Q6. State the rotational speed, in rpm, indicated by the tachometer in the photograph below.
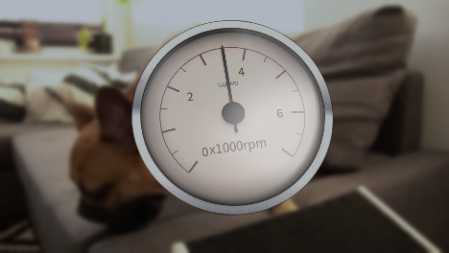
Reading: 3500 rpm
